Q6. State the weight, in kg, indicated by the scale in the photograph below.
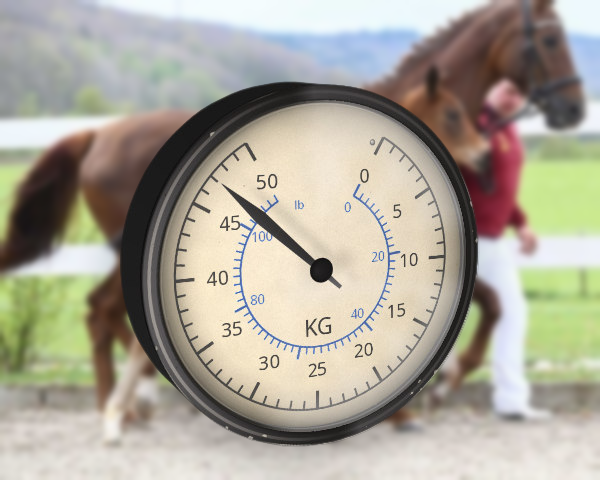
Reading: 47 kg
